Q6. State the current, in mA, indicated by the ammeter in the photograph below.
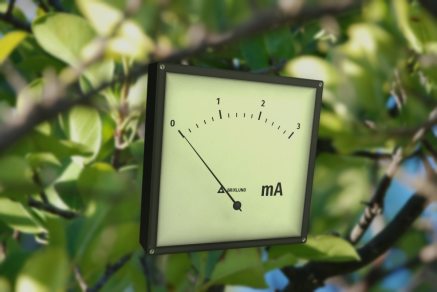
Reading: 0 mA
